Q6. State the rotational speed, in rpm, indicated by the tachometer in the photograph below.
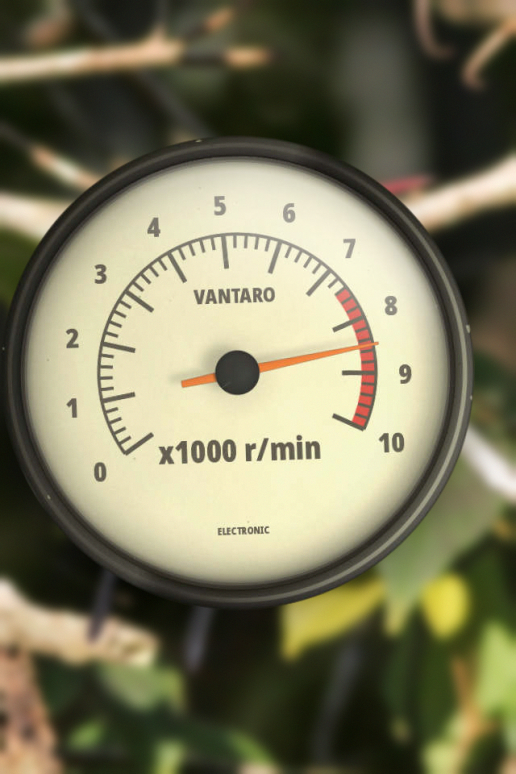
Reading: 8500 rpm
